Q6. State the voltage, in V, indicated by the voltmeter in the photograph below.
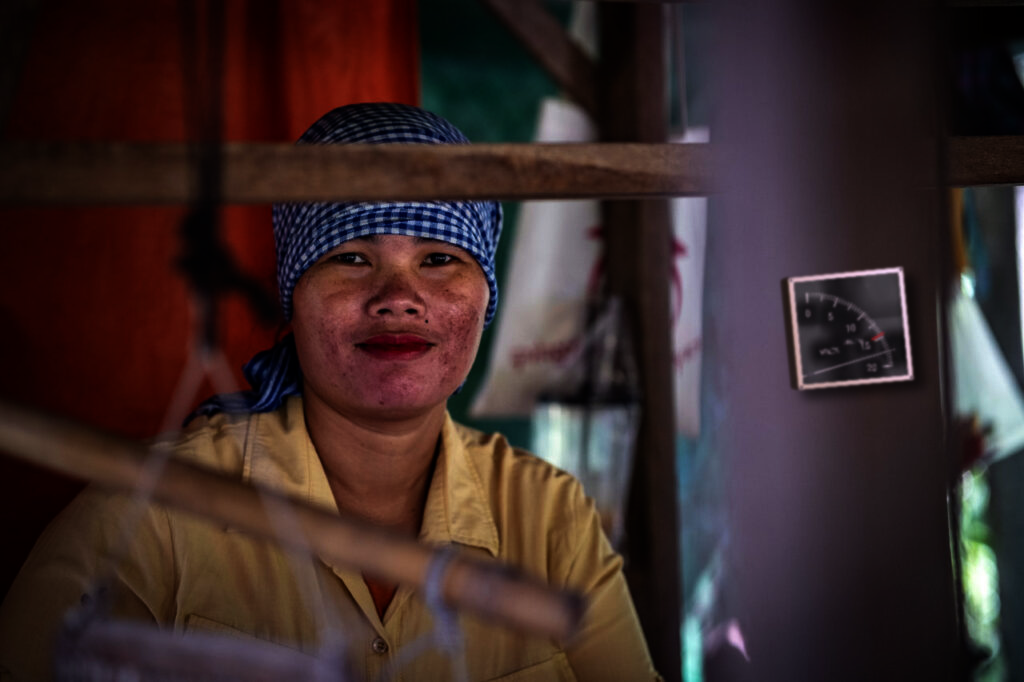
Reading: 17.5 V
